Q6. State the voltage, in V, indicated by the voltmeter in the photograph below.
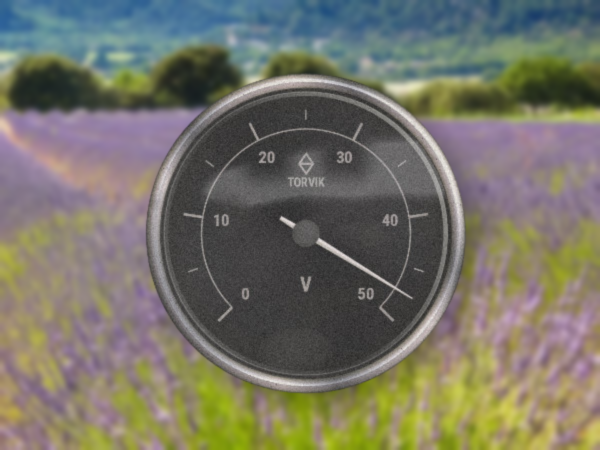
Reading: 47.5 V
